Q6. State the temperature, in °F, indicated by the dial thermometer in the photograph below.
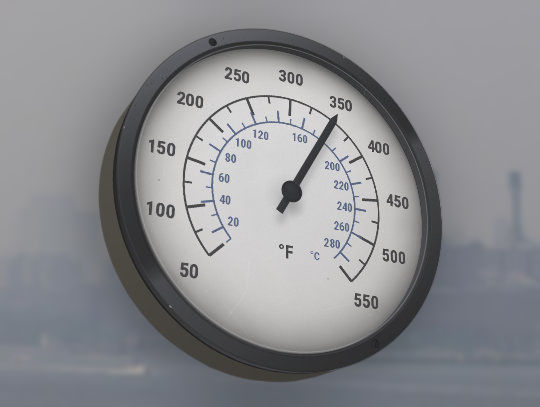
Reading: 350 °F
